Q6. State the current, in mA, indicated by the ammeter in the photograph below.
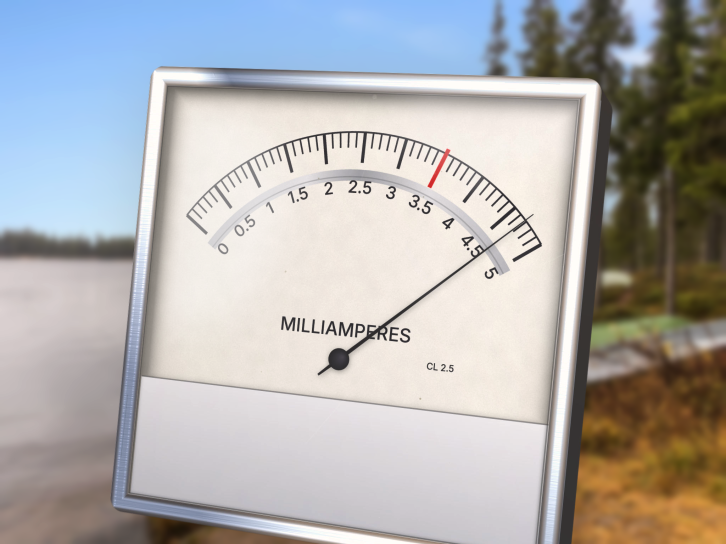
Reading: 4.7 mA
